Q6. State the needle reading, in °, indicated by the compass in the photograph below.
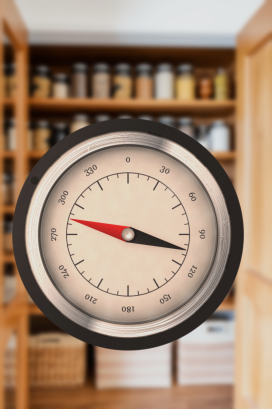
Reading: 285 °
